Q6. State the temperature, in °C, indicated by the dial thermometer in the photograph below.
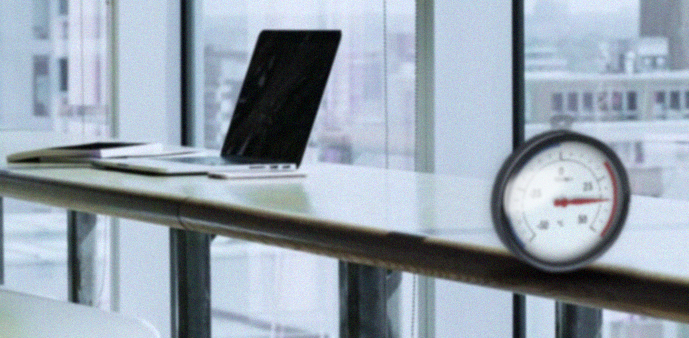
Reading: 35 °C
